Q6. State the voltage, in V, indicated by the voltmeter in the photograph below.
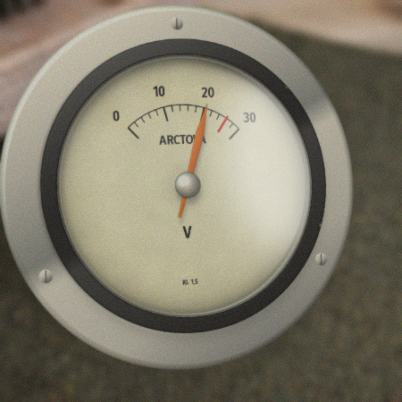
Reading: 20 V
